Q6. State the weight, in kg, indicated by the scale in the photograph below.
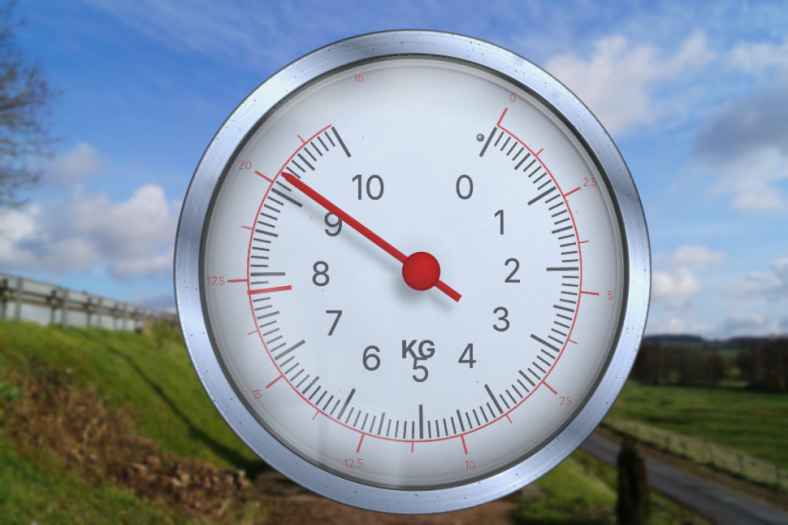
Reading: 9.2 kg
